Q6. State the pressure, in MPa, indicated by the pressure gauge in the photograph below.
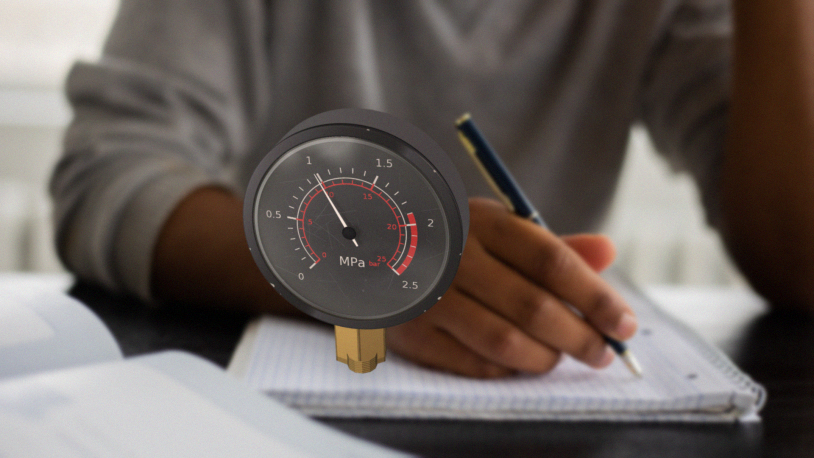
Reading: 1 MPa
